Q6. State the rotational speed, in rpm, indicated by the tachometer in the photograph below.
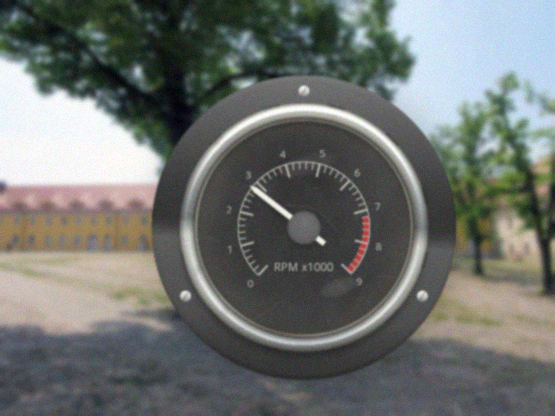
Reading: 2800 rpm
